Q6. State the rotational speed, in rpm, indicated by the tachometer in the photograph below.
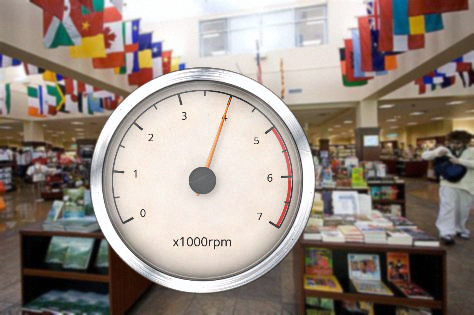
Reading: 4000 rpm
